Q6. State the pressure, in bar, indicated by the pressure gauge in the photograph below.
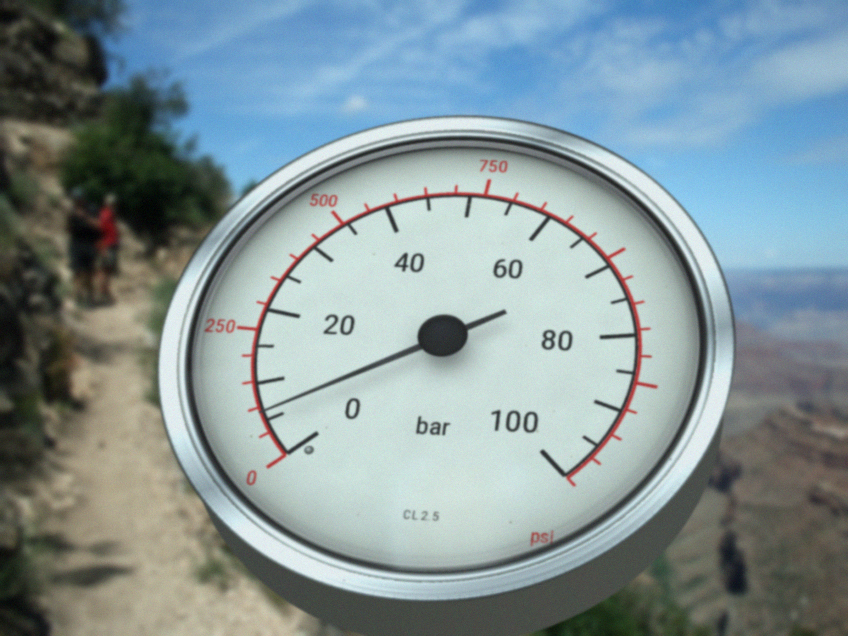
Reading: 5 bar
